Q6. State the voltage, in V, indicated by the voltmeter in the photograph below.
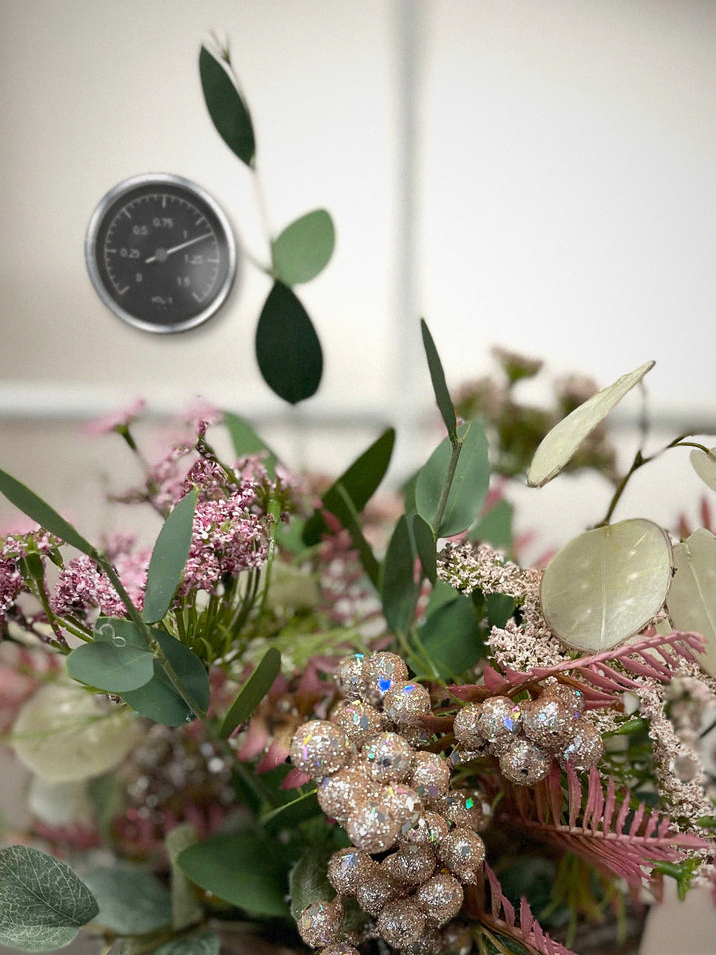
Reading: 1.1 V
